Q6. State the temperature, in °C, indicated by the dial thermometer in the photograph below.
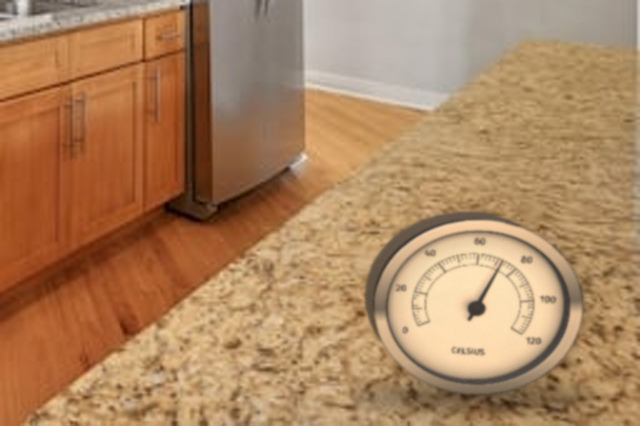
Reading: 70 °C
